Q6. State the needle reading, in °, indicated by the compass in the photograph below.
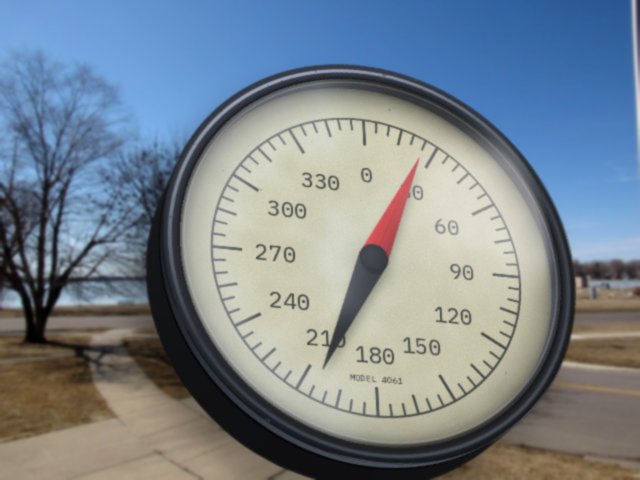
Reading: 25 °
